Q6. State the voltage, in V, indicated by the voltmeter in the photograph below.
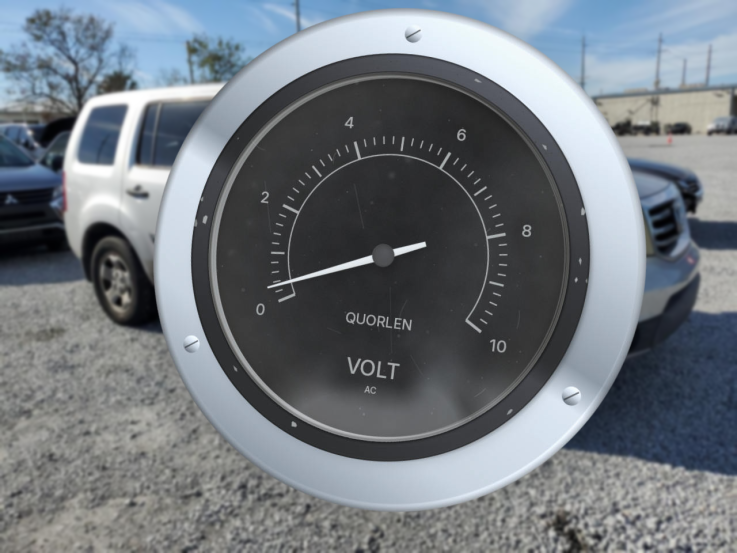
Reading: 0.3 V
